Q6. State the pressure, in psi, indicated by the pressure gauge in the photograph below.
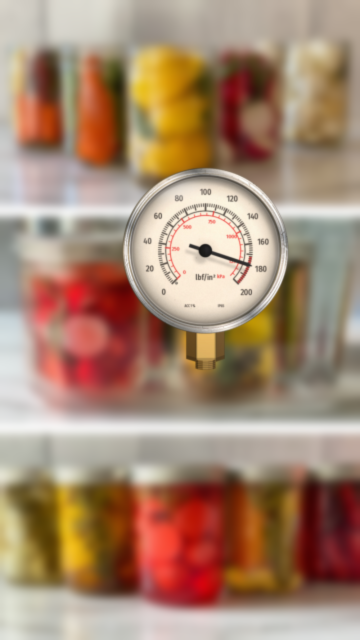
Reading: 180 psi
